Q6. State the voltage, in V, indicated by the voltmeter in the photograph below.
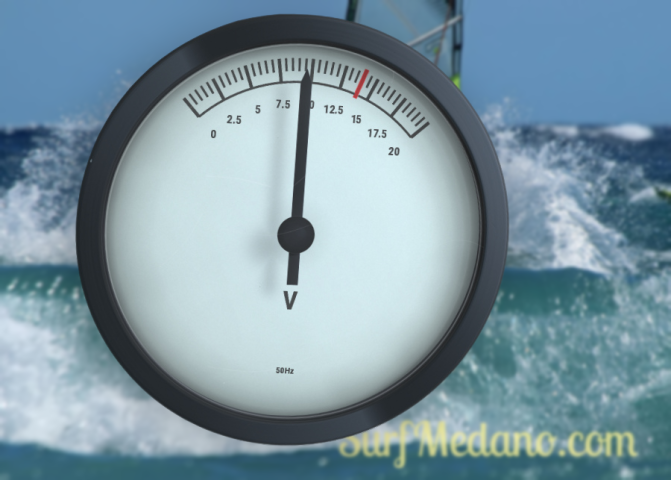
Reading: 9.5 V
